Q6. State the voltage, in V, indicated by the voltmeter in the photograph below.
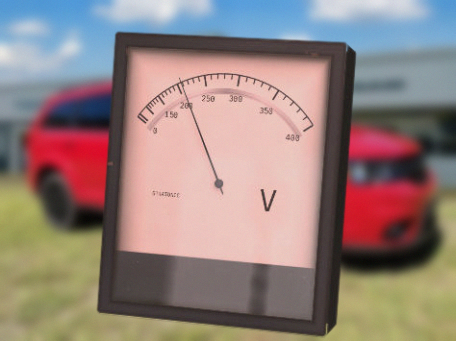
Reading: 210 V
